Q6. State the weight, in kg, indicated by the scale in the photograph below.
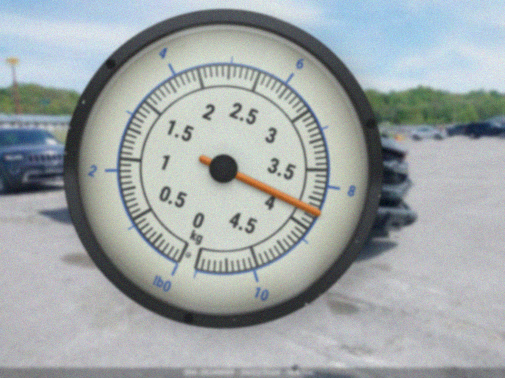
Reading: 3.85 kg
